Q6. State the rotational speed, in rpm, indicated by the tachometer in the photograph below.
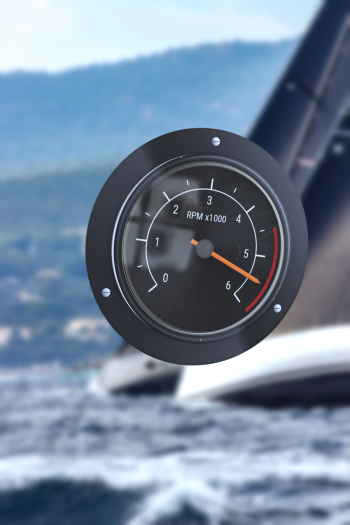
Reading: 5500 rpm
